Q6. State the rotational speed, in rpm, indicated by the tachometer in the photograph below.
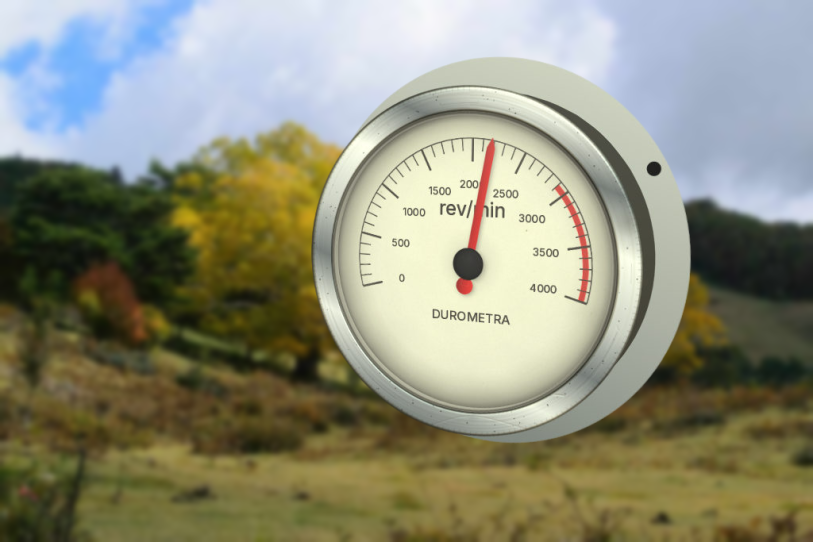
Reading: 2200 rpm
